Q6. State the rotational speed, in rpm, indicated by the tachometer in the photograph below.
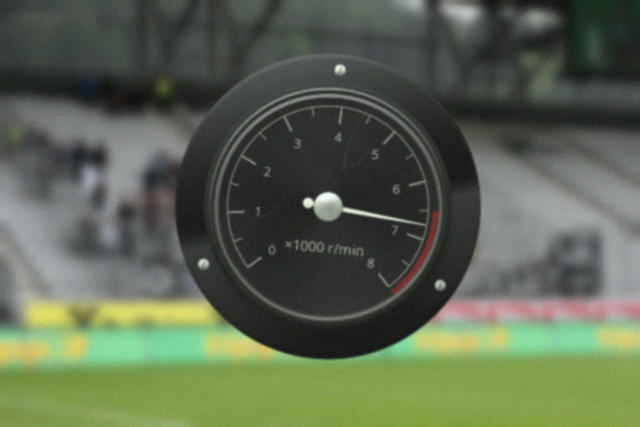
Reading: 6750 rpm
